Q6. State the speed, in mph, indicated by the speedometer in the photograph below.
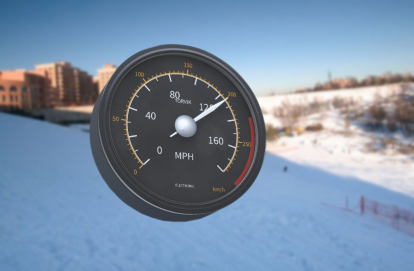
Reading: 125 mph
